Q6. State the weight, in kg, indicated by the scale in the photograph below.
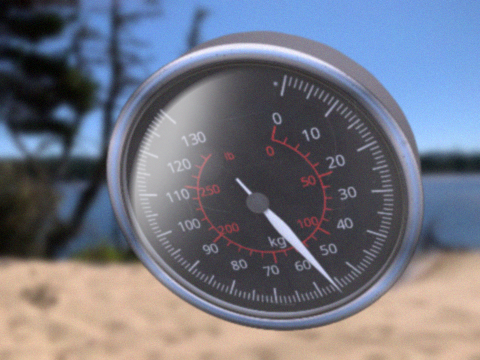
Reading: 55 kg
